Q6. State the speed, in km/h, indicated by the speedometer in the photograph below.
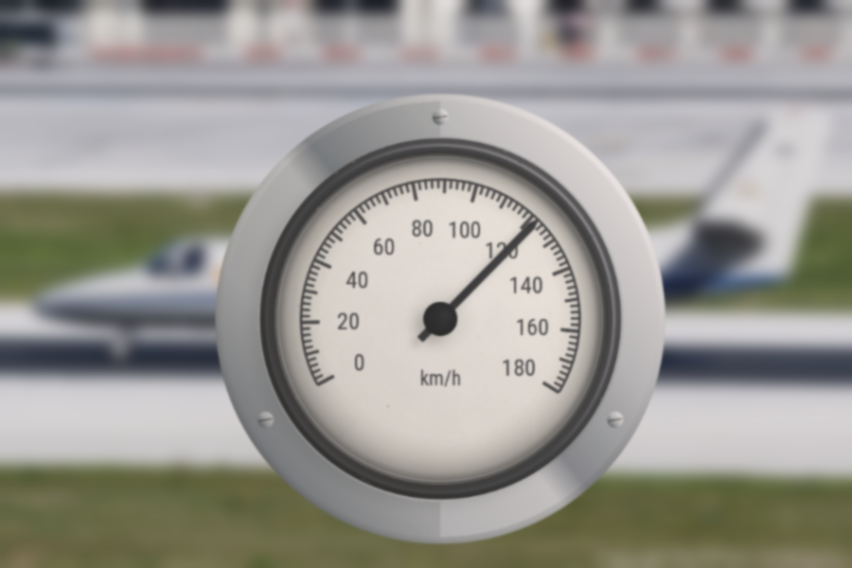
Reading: 122 km/h
